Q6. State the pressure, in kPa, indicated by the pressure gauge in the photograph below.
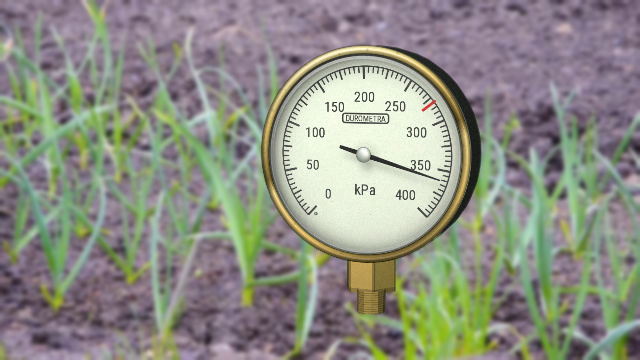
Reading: 360 kPa
